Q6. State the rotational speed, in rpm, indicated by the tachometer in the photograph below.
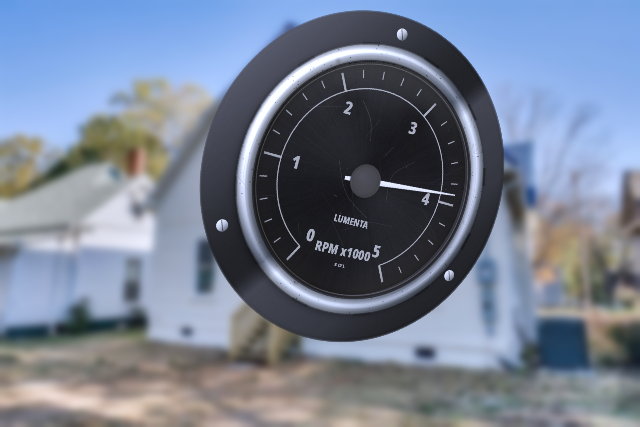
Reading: 3900 rpm
